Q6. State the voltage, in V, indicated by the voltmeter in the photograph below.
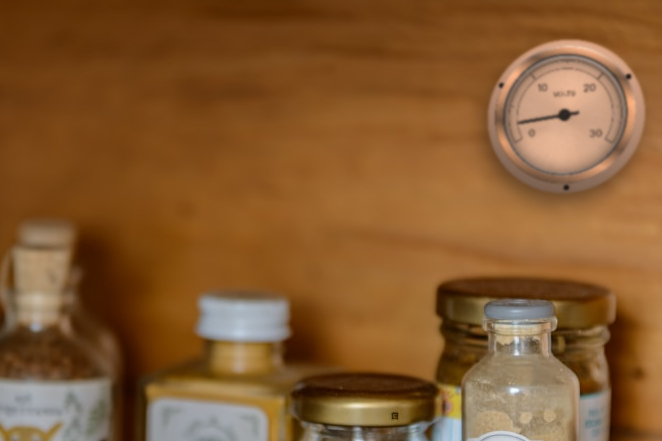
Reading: 2.5 V
